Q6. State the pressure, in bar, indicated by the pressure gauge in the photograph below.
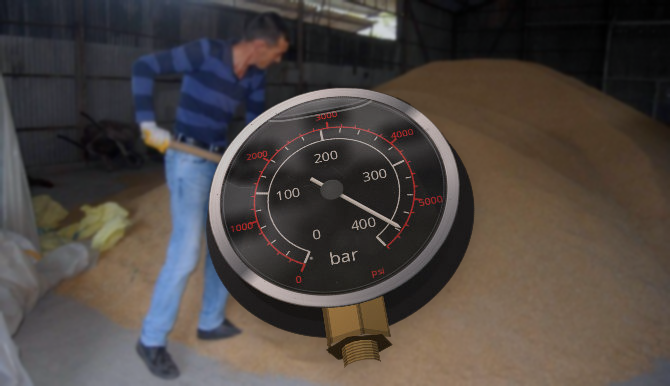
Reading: 380 bar
